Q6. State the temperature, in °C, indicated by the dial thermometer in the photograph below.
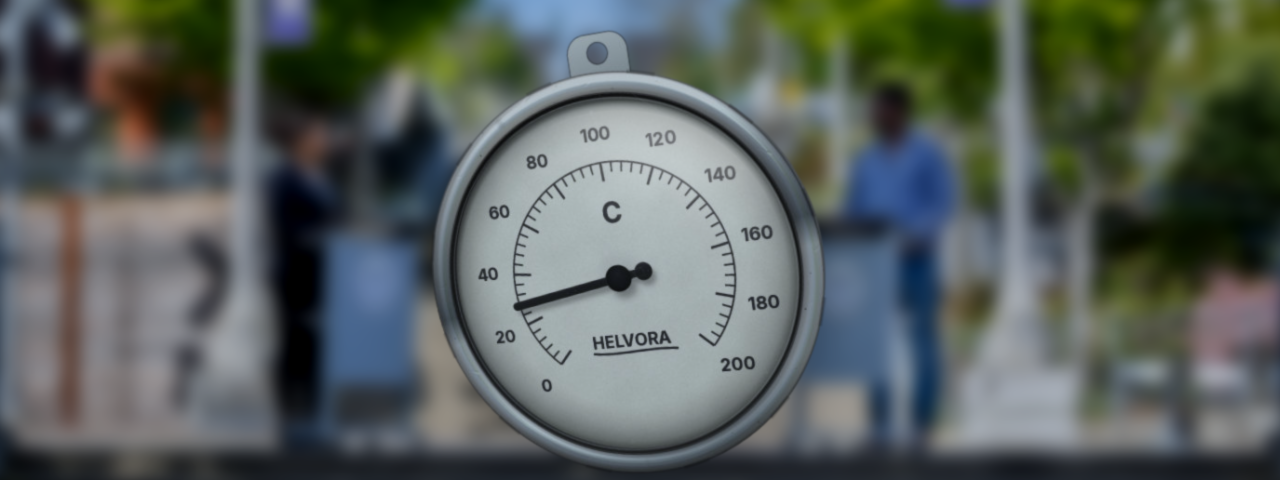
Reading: 28 °C
